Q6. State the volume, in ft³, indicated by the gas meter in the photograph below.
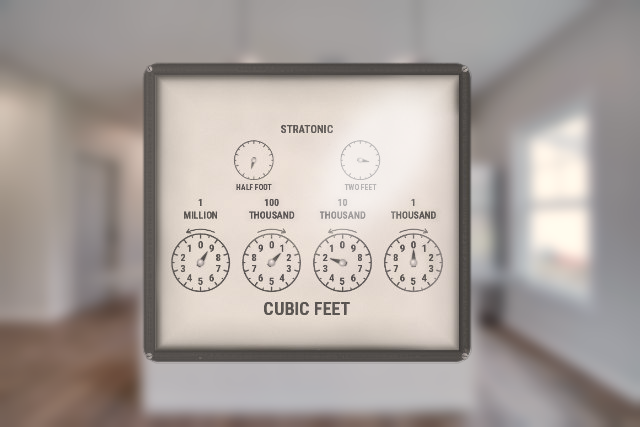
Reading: 912000 ft³
